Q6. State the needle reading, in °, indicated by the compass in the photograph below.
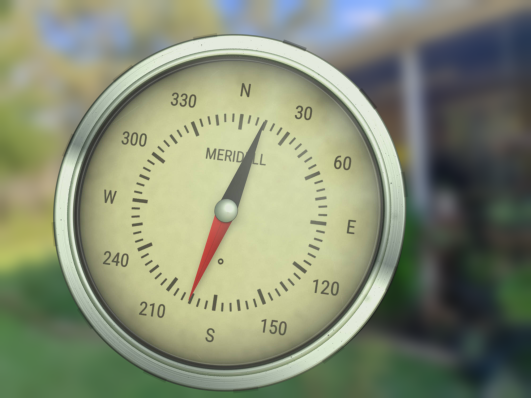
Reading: 195 °
